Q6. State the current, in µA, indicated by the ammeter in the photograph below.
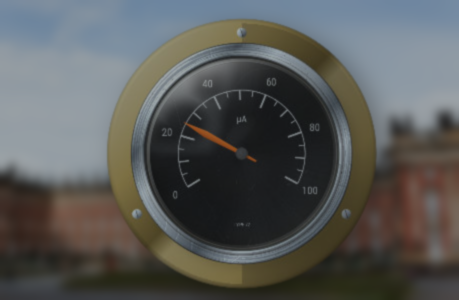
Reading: 25 µA
